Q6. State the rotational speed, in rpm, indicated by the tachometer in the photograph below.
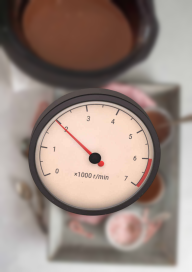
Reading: 2000 rpm
